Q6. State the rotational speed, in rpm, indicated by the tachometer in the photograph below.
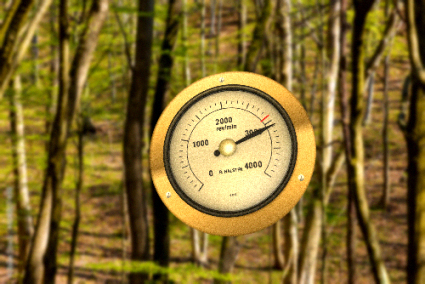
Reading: 3100 rpm
